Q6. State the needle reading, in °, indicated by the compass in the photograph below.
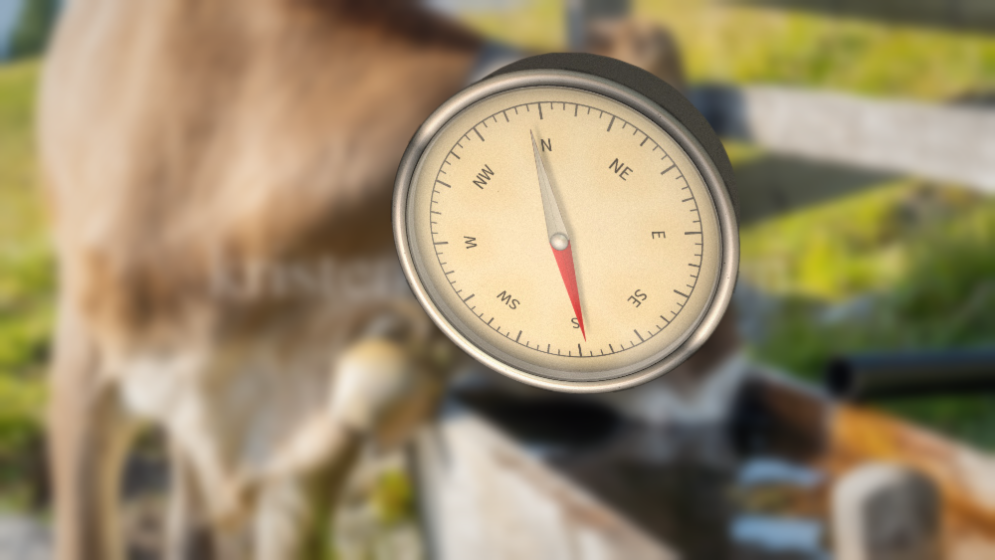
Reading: 175 °
